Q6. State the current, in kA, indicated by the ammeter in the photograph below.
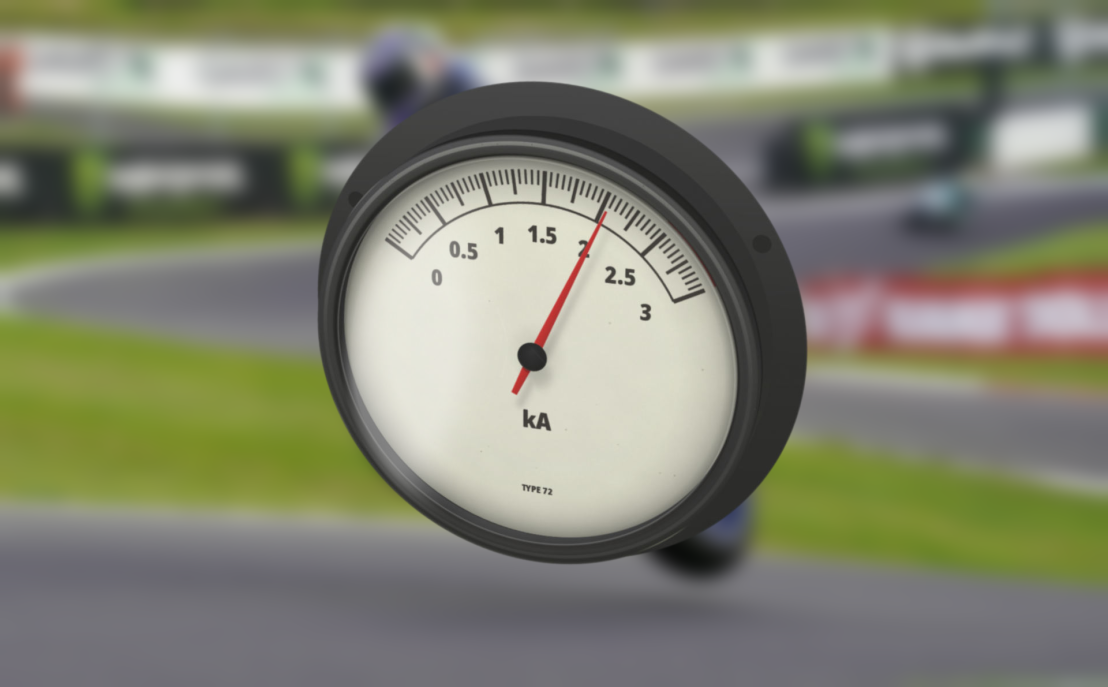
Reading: 2.05 kA
